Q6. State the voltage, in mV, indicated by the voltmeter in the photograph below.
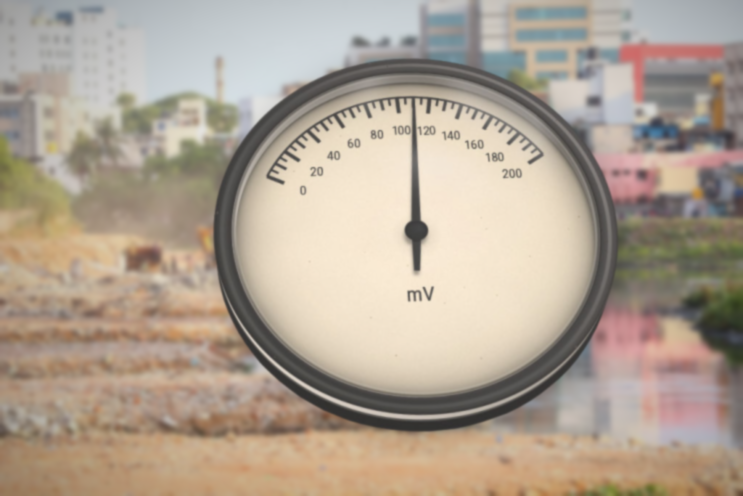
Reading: 110 mV
